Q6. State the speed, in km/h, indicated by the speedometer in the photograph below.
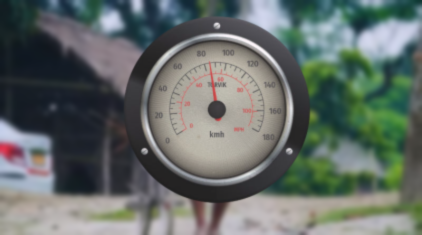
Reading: 85 km/h
